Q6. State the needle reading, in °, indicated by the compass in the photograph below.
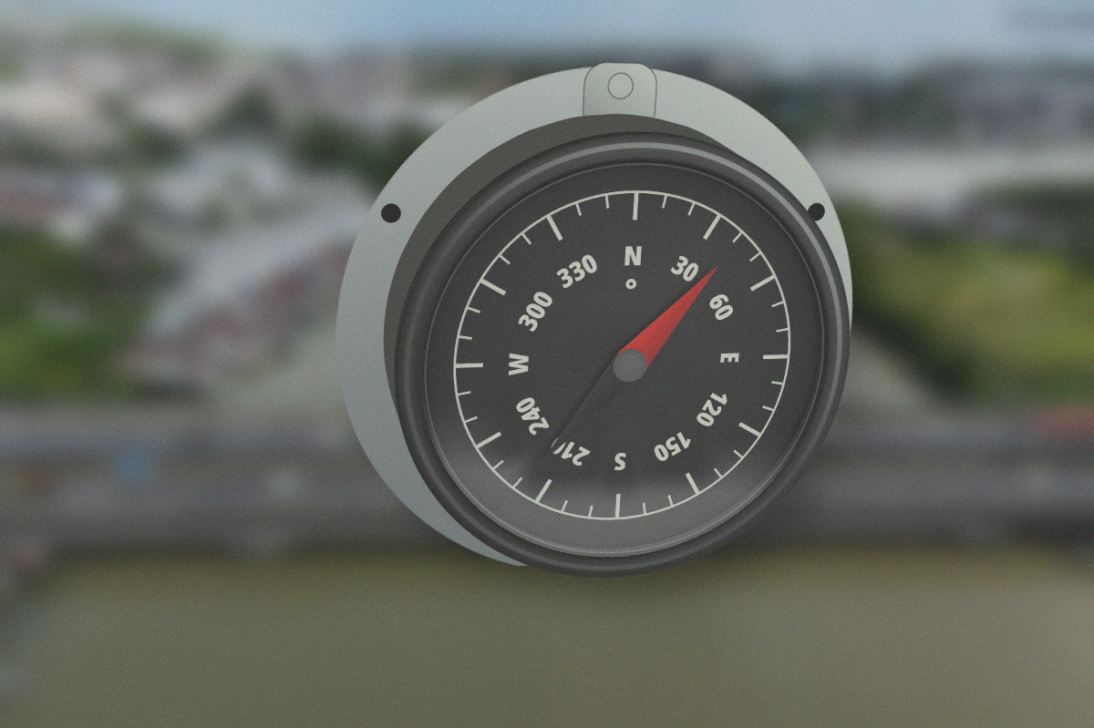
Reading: 40 °
